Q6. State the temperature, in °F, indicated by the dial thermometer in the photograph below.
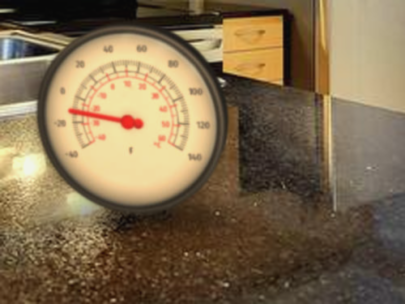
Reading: -10 °F
